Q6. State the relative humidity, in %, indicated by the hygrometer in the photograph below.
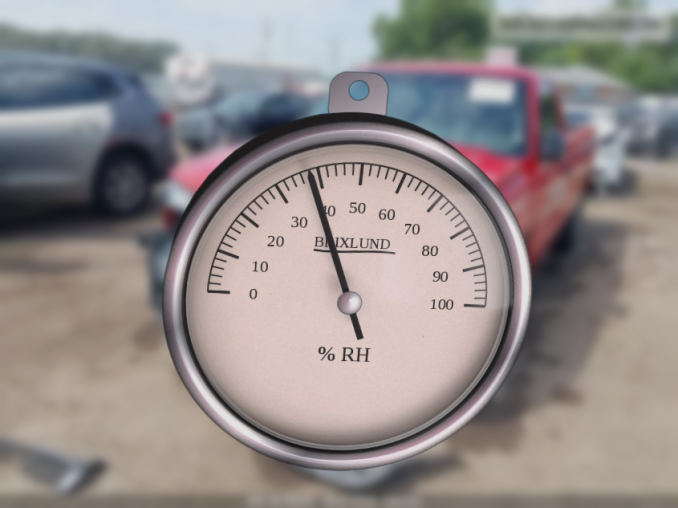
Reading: 38 %
